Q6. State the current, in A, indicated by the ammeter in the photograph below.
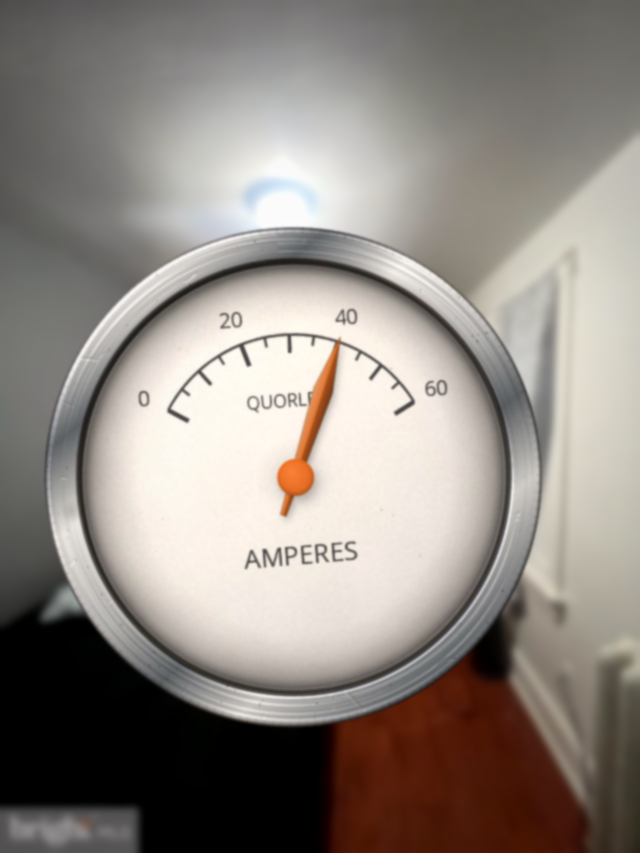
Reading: 40 A
